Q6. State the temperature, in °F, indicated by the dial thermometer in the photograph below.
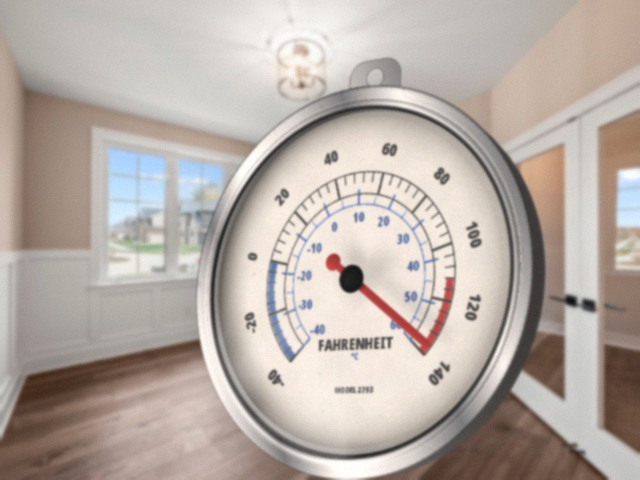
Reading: 136 °F
